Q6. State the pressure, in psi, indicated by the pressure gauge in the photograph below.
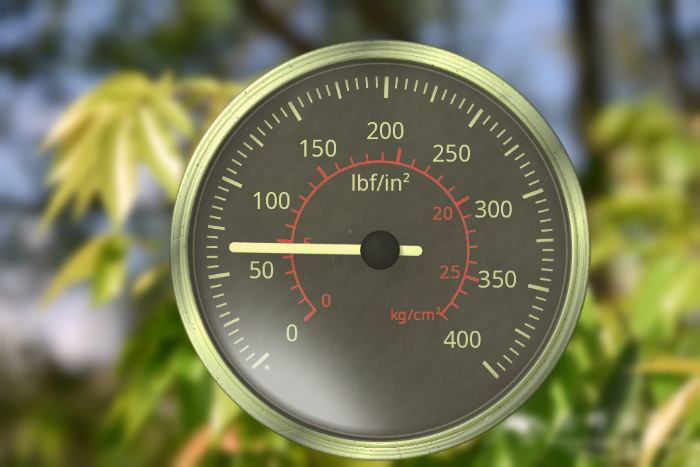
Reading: 65 psi
